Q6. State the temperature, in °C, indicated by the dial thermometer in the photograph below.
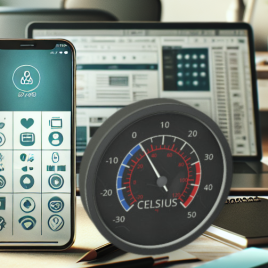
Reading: 0 °C
